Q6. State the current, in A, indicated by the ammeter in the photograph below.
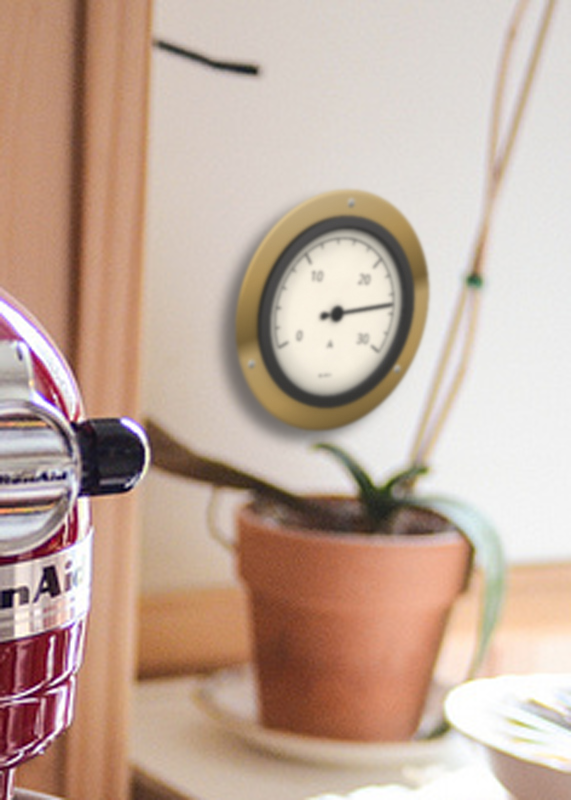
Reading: 25 A
